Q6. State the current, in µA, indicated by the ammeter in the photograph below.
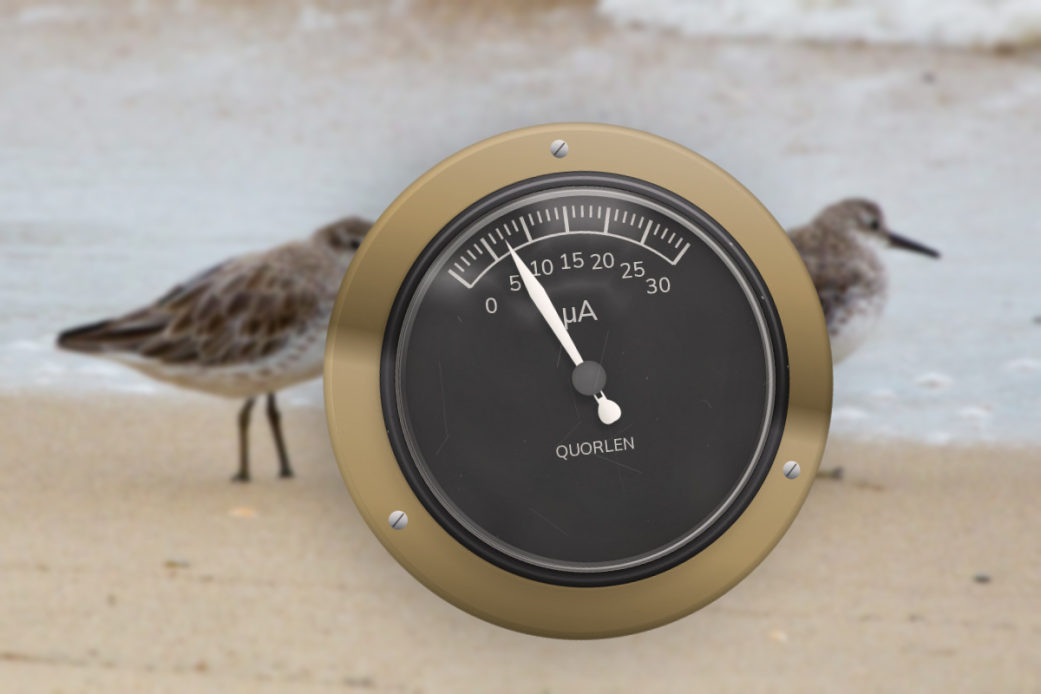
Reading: 7 µA
